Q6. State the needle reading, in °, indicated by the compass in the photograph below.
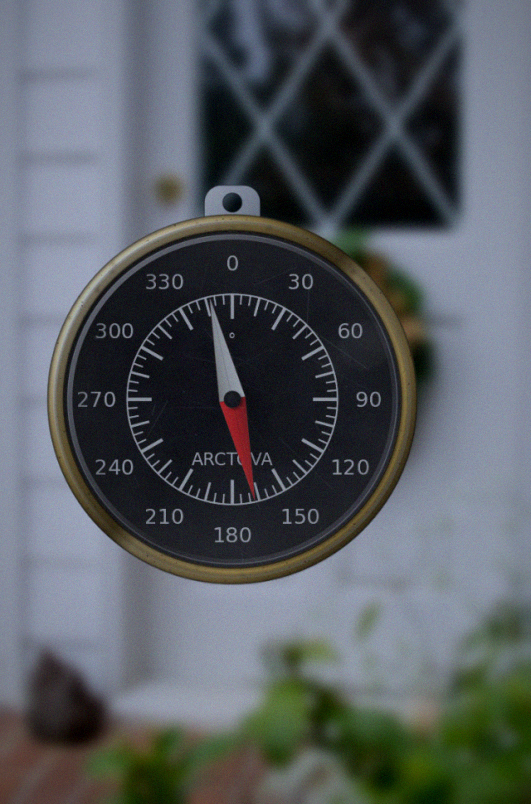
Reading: 167.5 °
